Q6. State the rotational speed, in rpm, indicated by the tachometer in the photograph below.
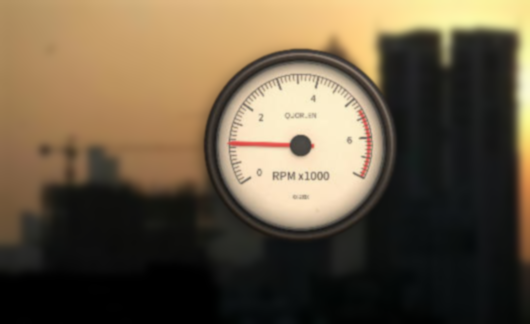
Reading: 1000 rpm
